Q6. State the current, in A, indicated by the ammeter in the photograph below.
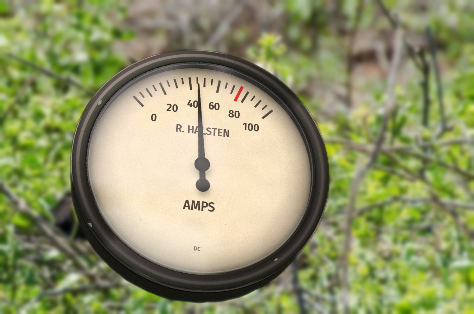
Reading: 45 A
